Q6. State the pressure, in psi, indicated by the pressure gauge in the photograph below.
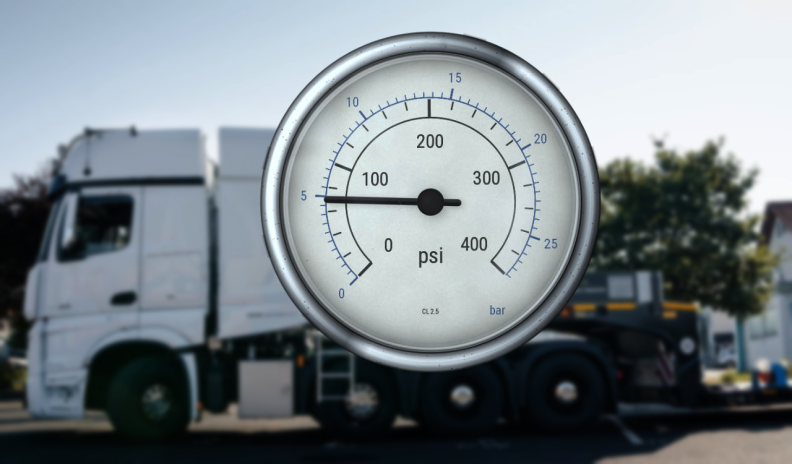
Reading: 70 psi
